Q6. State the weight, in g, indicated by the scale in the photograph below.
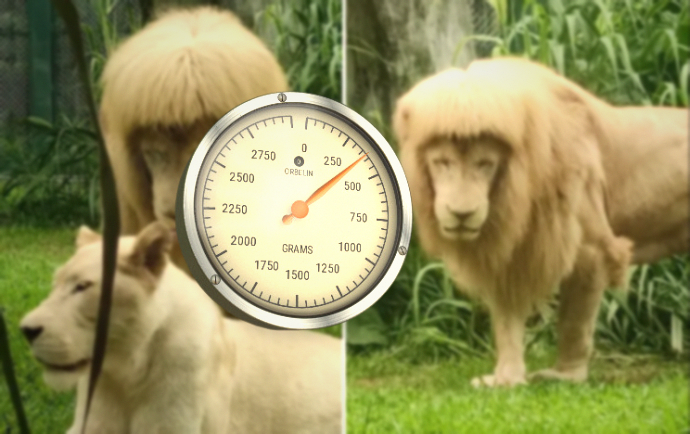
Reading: 375 g
